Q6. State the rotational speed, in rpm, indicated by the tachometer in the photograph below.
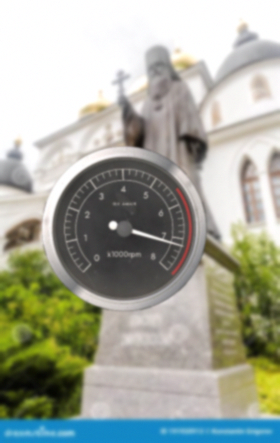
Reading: 7200 rpm
